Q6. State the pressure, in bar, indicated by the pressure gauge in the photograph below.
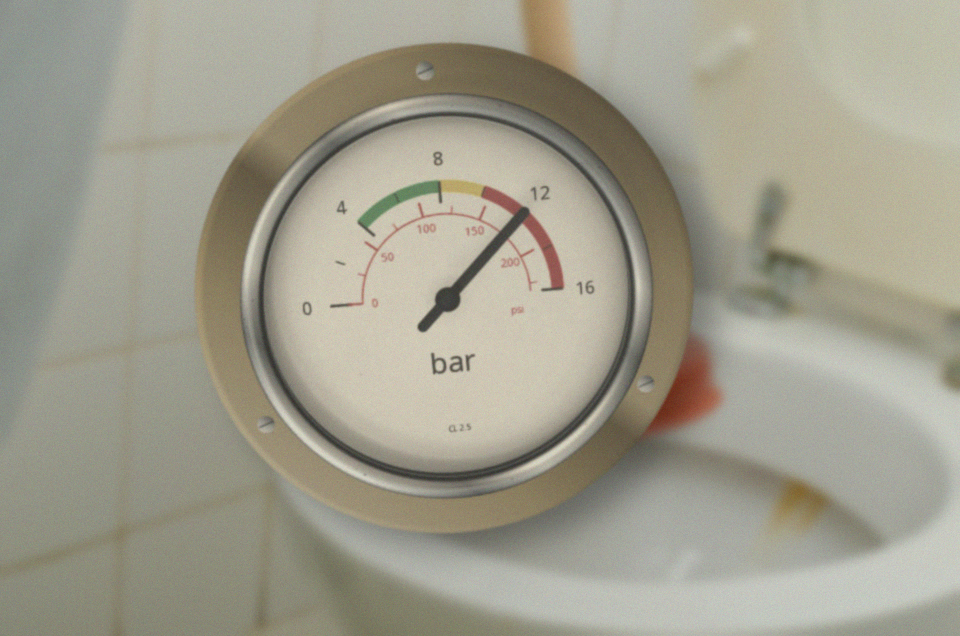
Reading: 12 bar
